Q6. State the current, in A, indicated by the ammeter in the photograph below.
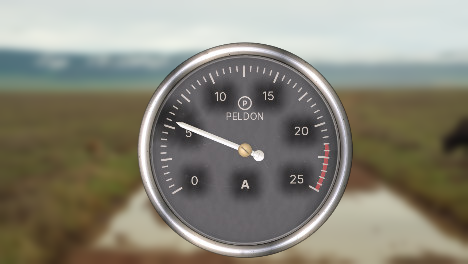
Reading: 5.5 A
